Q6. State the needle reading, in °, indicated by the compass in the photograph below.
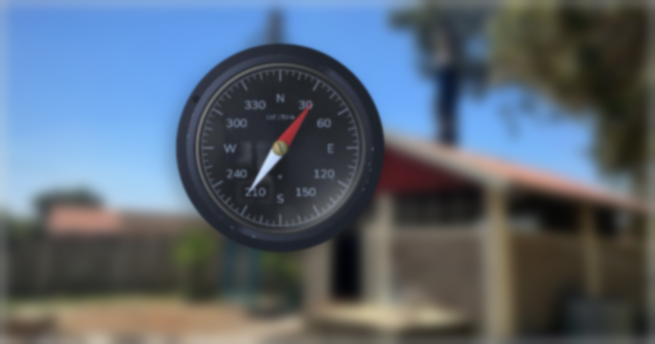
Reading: 35 °
